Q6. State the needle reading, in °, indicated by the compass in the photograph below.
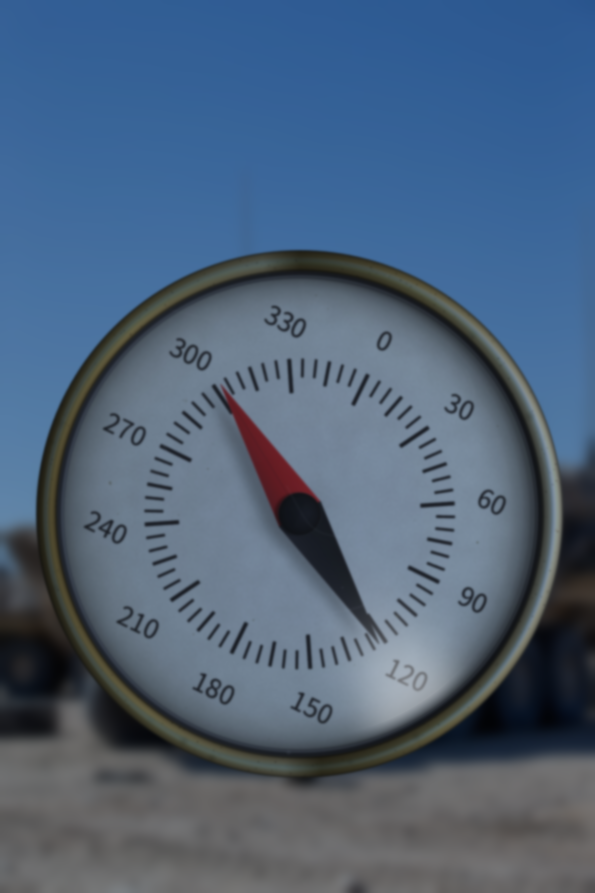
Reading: 302.5 °
